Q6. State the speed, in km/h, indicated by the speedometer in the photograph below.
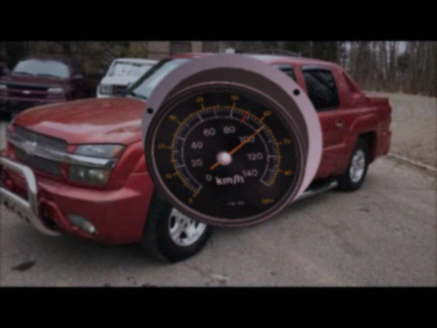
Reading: 100 km/h
